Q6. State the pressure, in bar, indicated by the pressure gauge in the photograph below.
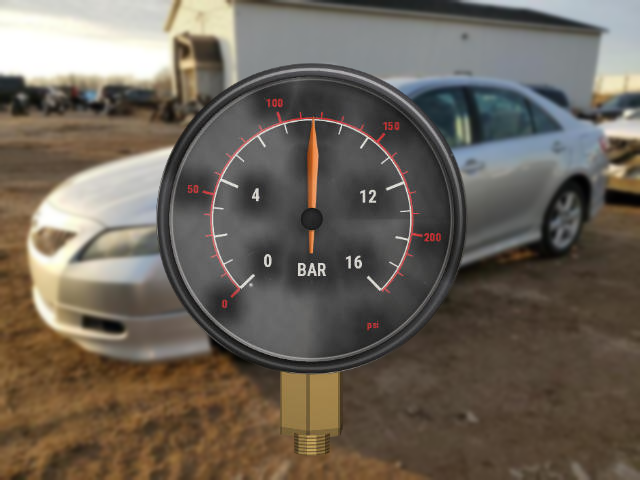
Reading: 8 bar
